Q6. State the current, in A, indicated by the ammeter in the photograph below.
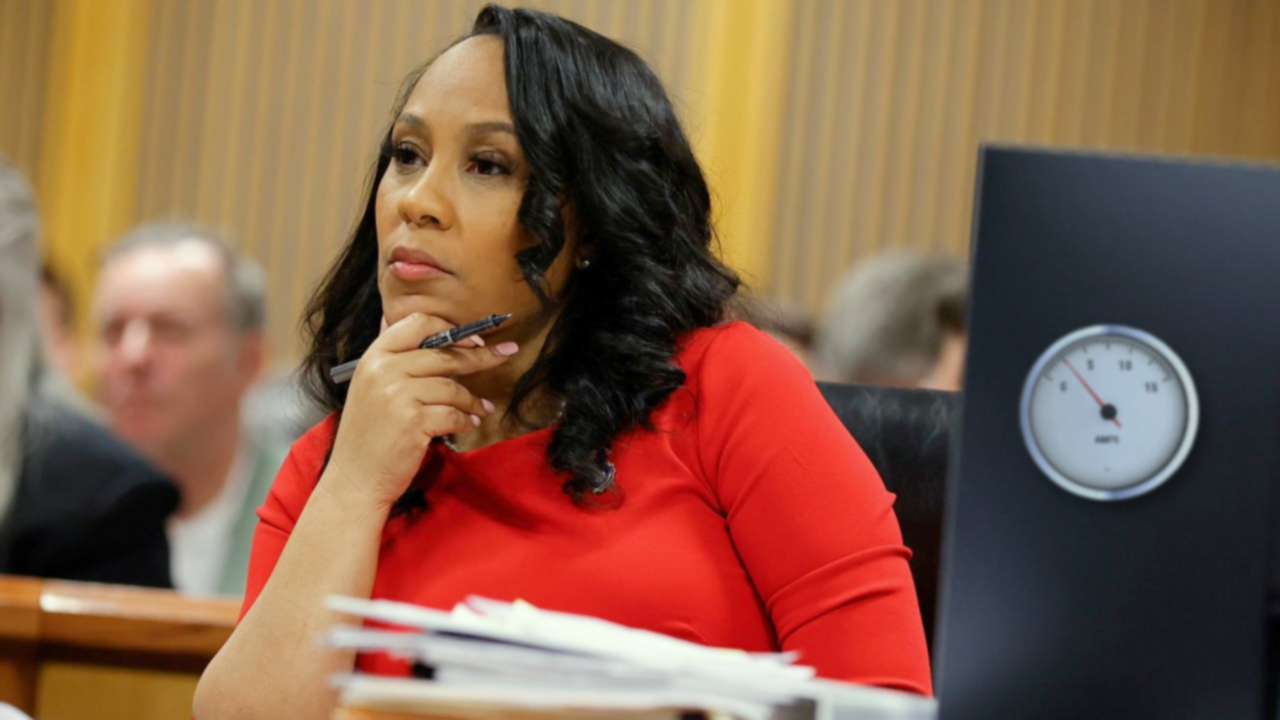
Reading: 2.5 A
